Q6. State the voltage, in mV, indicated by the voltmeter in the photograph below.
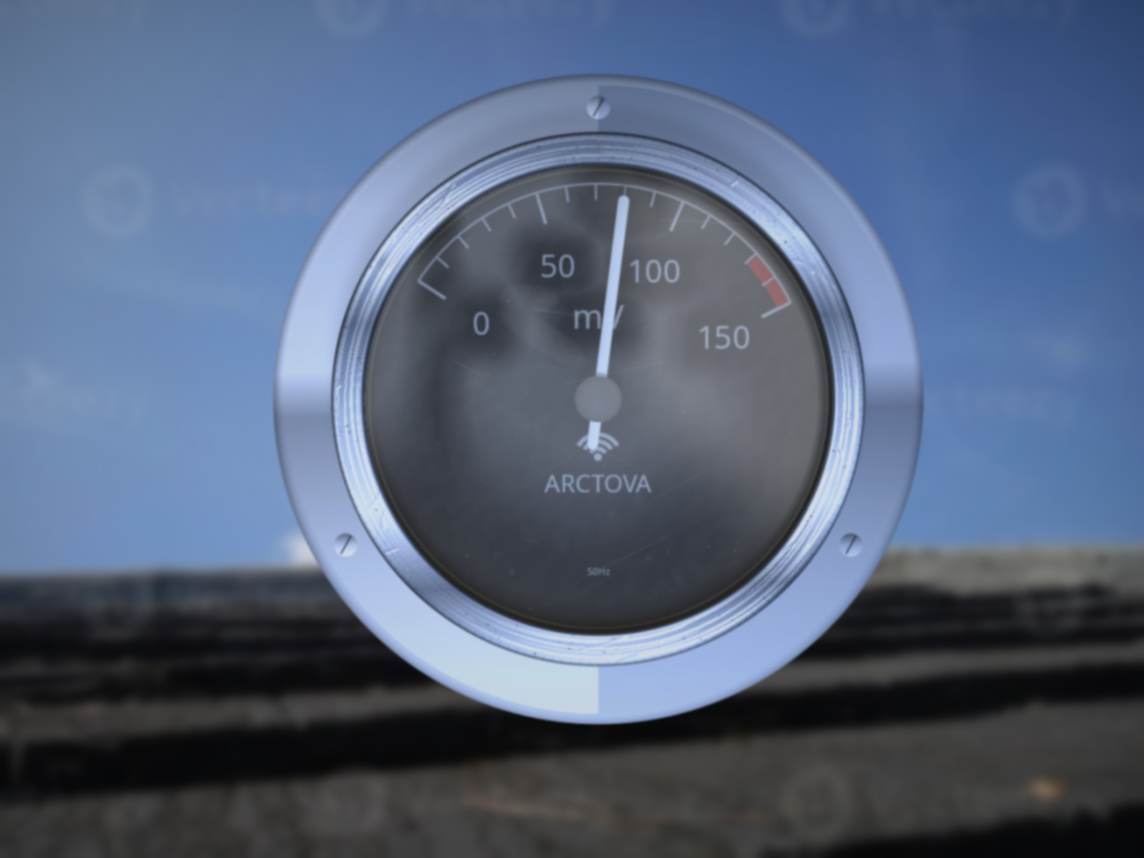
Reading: 80 mV
